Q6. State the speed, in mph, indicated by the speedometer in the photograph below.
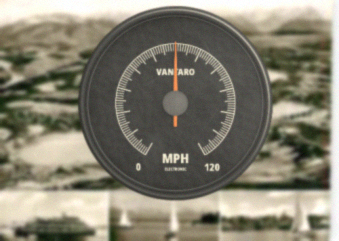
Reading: 60 mph
